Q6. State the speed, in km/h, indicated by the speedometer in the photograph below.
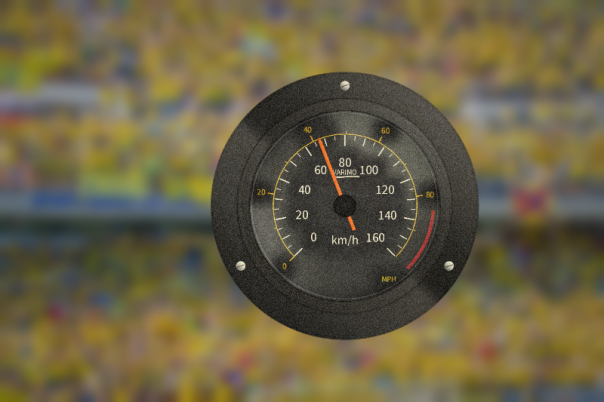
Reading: 67.5 km/h
